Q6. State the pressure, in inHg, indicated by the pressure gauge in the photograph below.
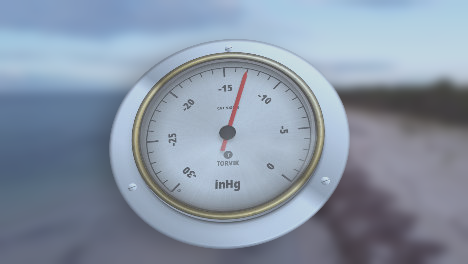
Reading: -13 inHg
